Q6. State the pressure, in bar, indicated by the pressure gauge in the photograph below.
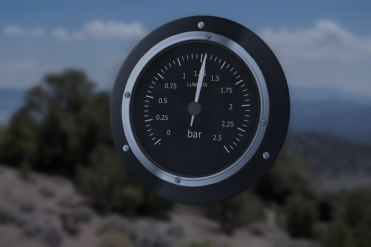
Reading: 1.3 bar
